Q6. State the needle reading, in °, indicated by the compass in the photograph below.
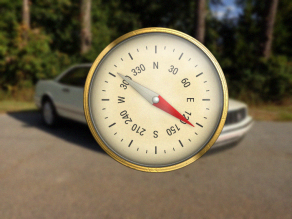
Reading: 125 °
